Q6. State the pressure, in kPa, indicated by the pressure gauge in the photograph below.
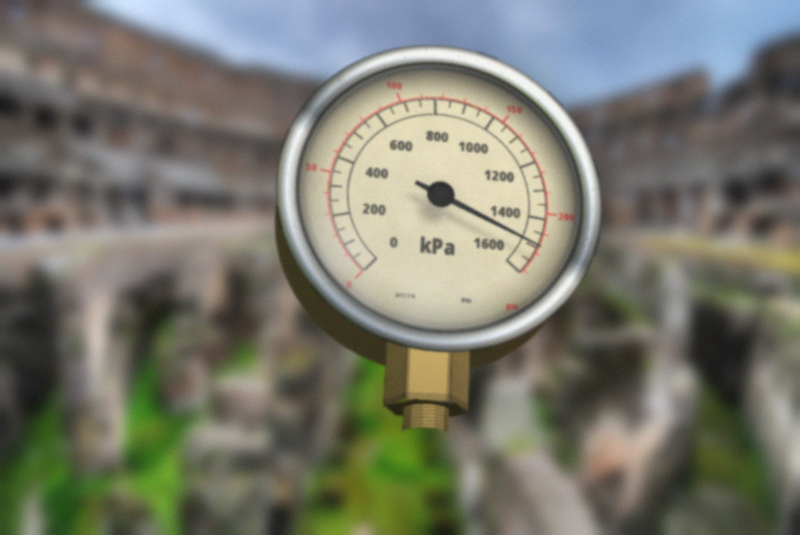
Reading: 1500 kPa
